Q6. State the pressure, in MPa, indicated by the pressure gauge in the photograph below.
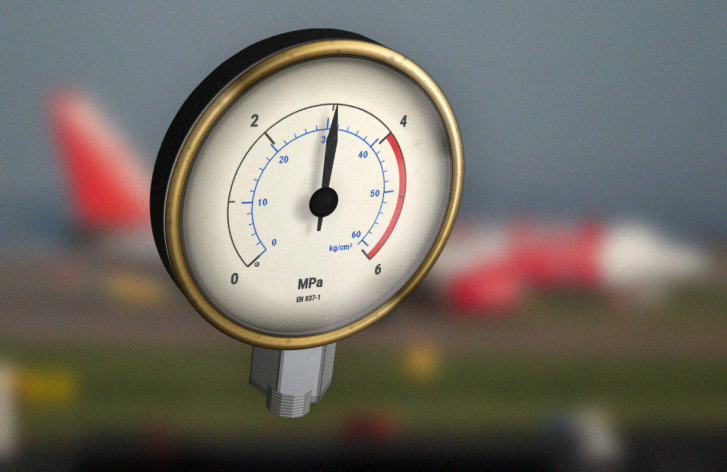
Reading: 3 MPa
